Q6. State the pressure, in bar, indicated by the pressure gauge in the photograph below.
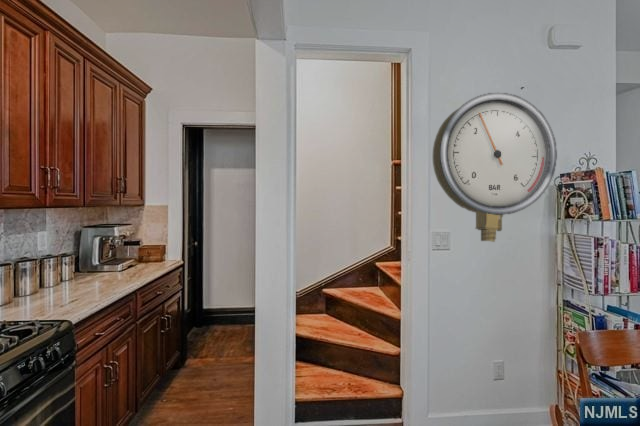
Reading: 2.4 bar
